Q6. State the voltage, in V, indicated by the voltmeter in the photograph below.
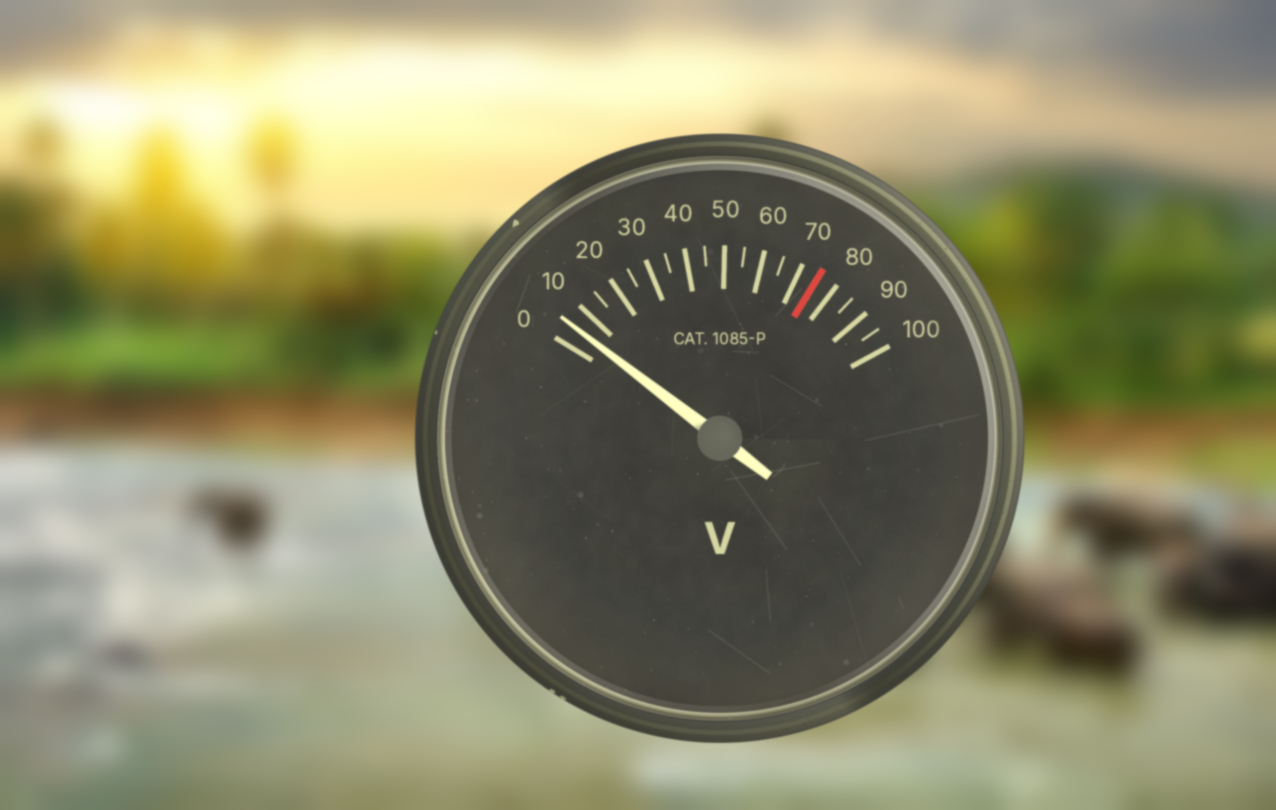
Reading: 5 V
